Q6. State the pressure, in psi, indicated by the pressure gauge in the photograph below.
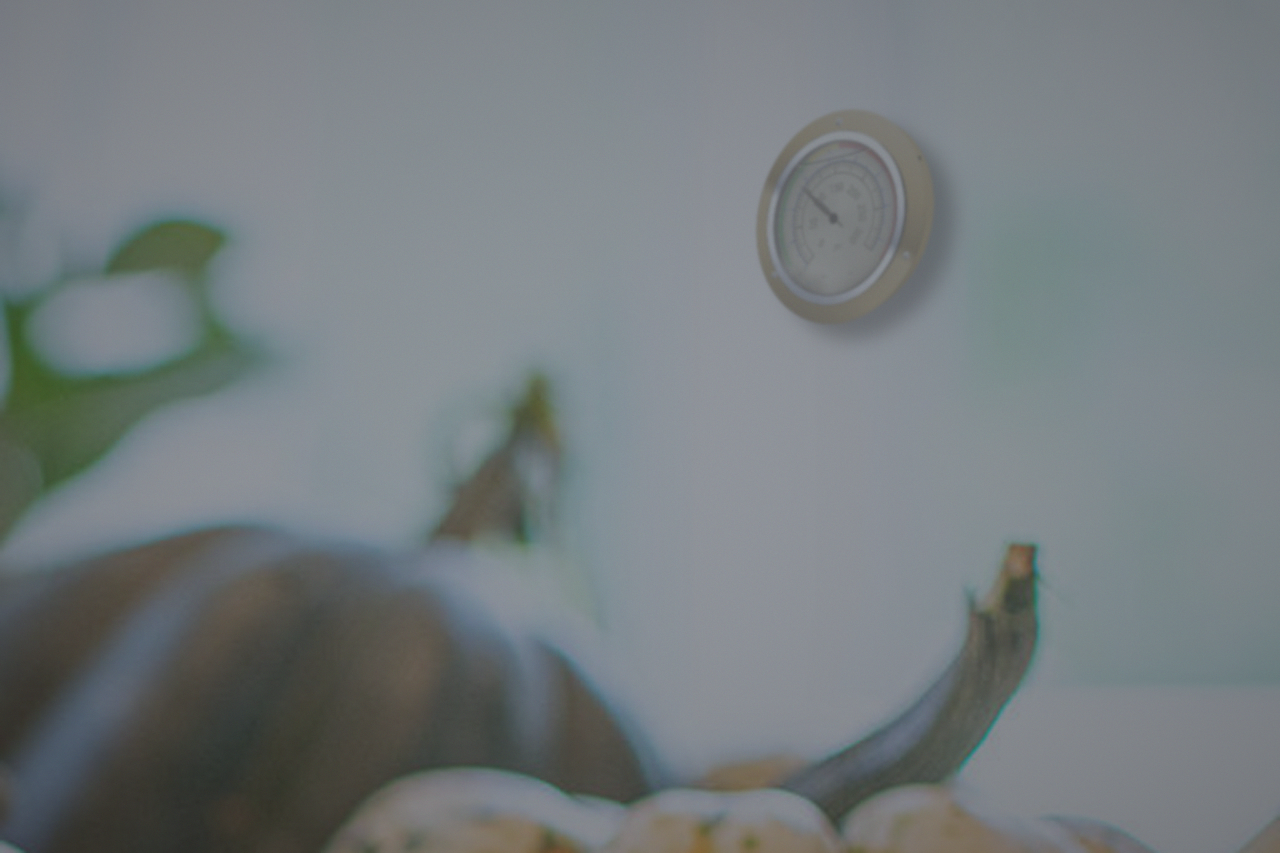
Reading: 100 psi
